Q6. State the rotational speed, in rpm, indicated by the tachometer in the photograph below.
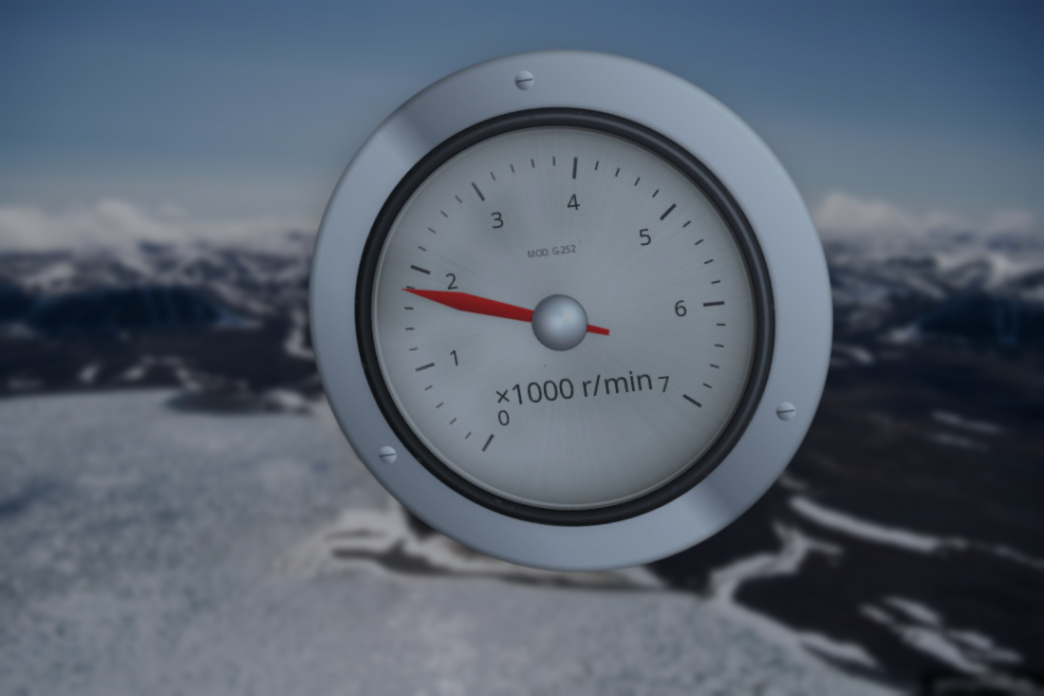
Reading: 1800 rpm
